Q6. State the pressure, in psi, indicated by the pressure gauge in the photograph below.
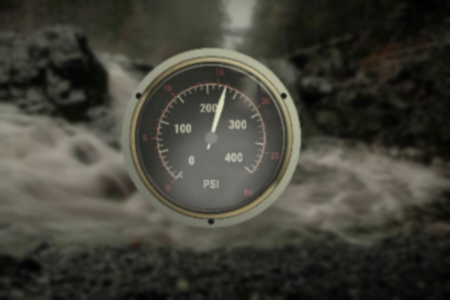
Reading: 230 psi
